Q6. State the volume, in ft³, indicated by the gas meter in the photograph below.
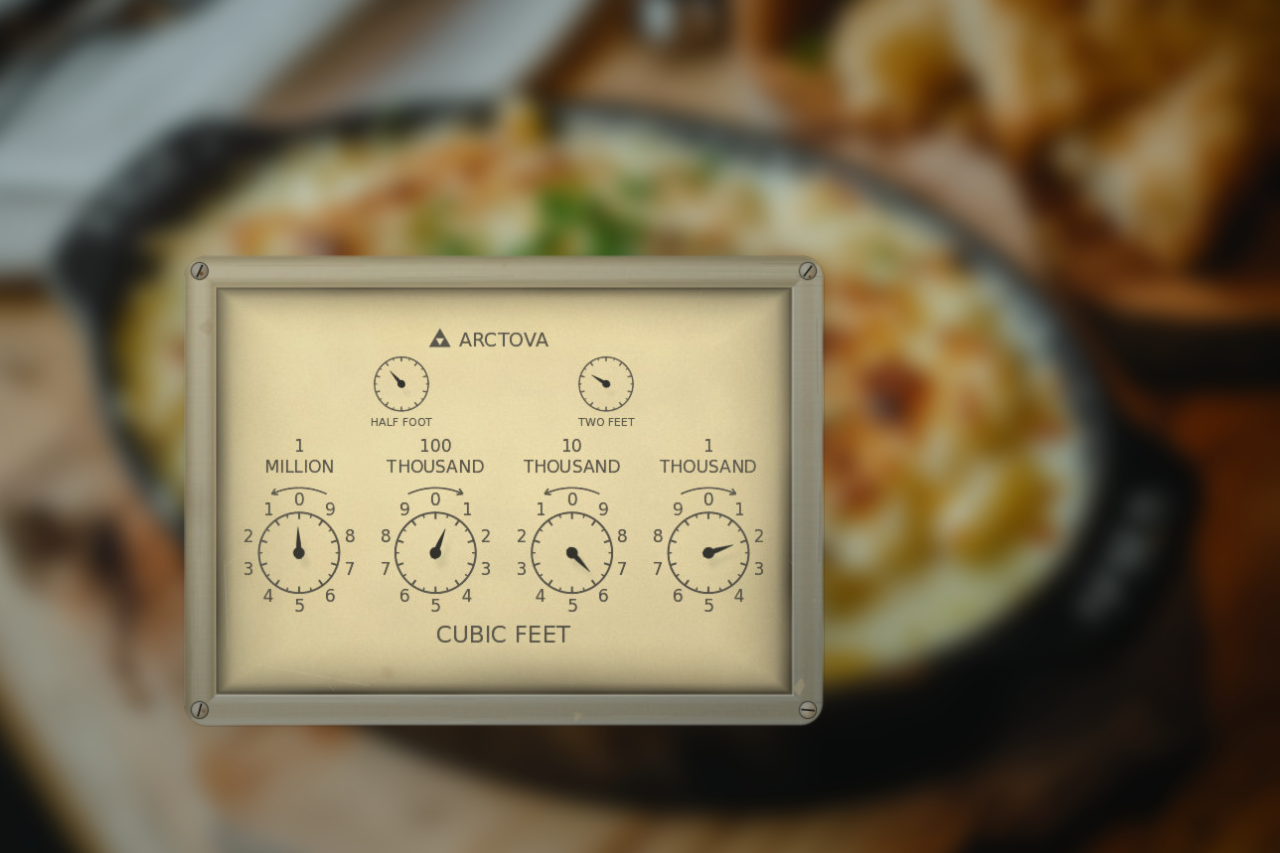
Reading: 6200 ft³
